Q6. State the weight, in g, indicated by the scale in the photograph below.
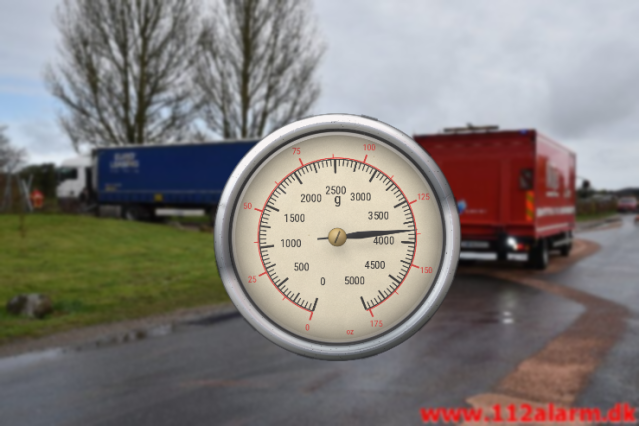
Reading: 3850 g
